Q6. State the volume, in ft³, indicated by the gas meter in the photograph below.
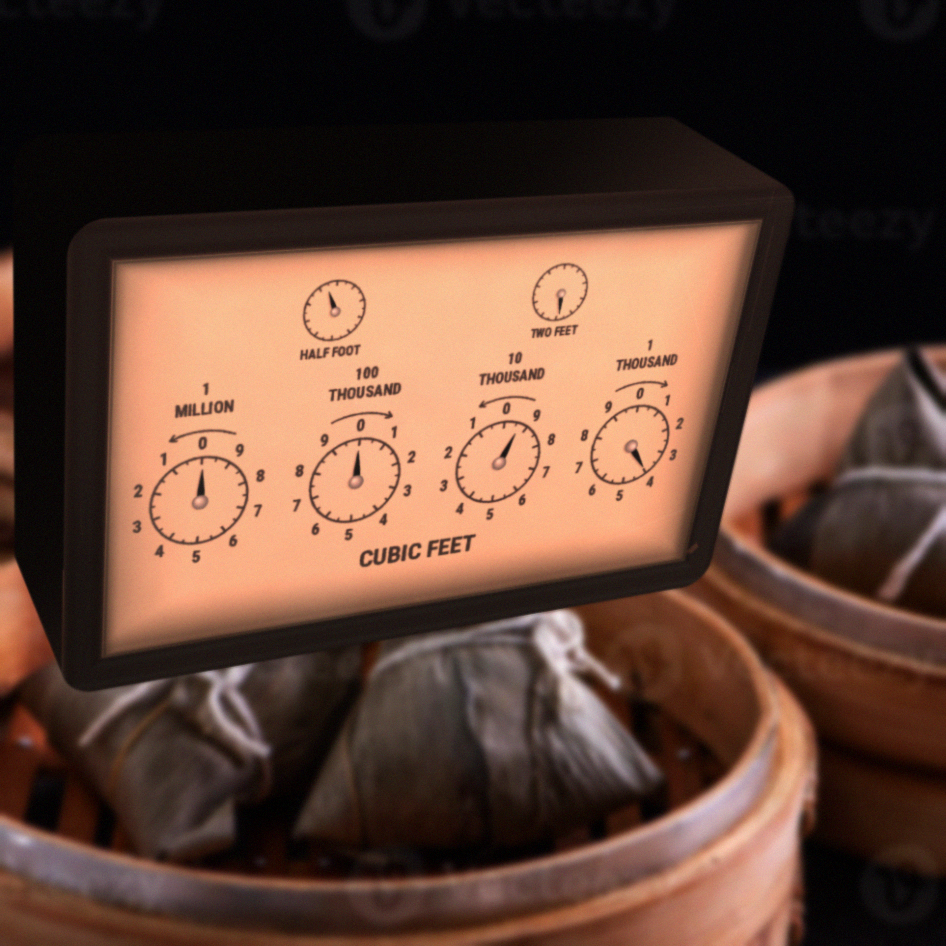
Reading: 999400 ft³
